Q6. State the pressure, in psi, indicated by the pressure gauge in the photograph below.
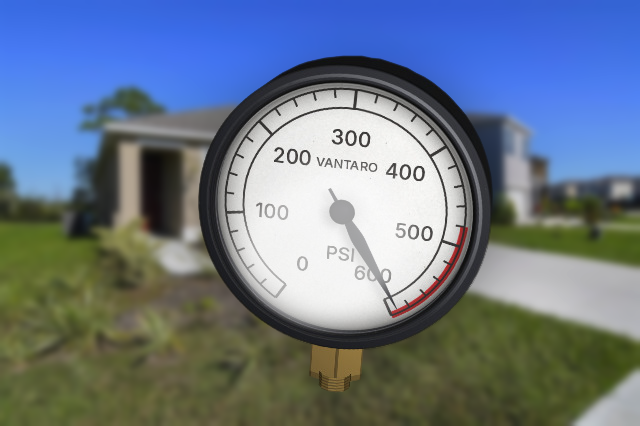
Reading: 590 psi
